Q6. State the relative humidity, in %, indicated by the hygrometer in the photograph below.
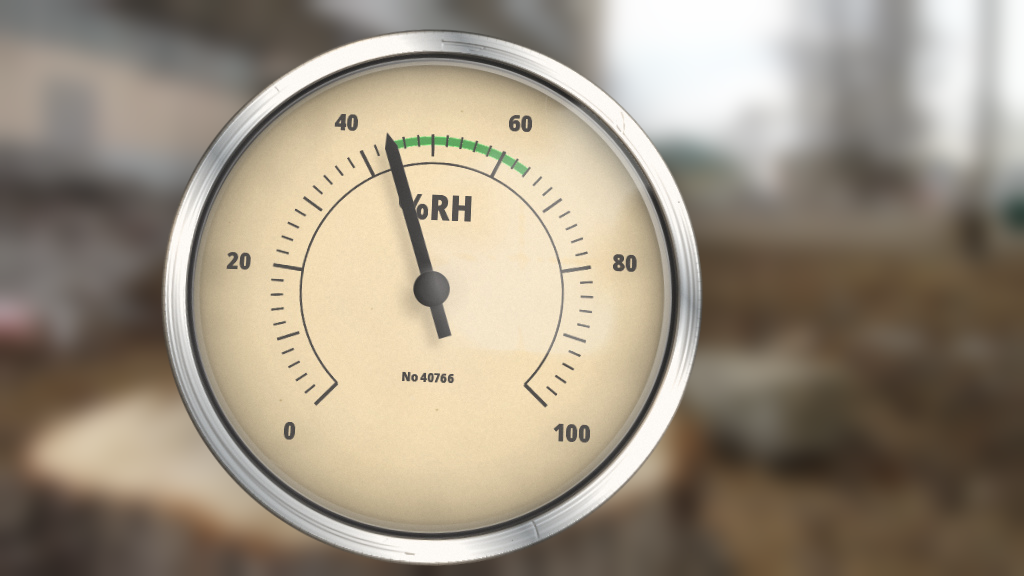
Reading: 44 %
